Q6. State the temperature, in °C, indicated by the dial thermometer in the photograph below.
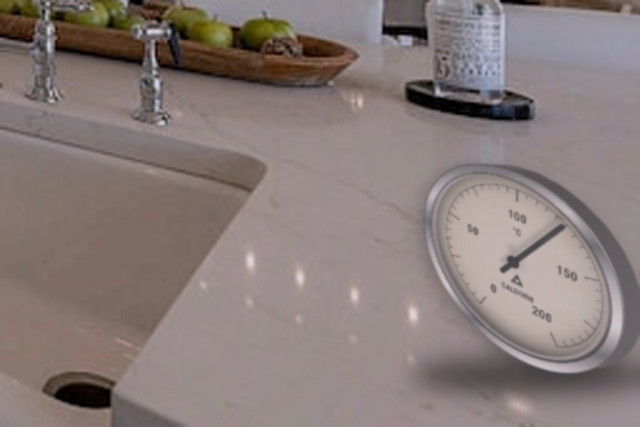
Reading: 125 °C
